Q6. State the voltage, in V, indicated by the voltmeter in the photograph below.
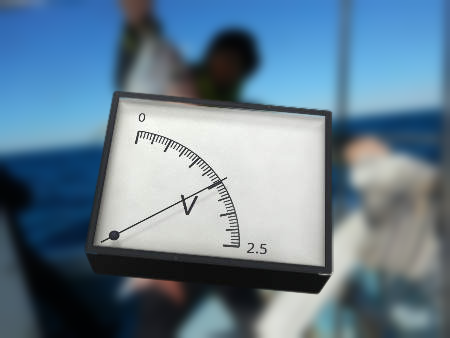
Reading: 1.5 V
